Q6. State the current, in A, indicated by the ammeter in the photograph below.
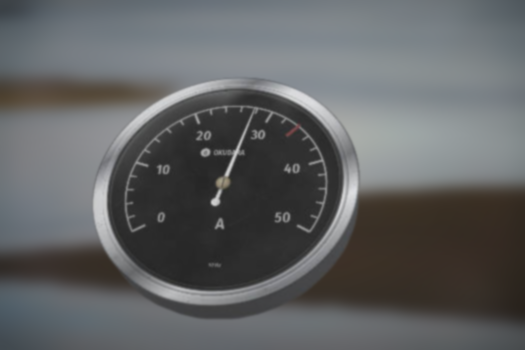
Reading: 28 A
